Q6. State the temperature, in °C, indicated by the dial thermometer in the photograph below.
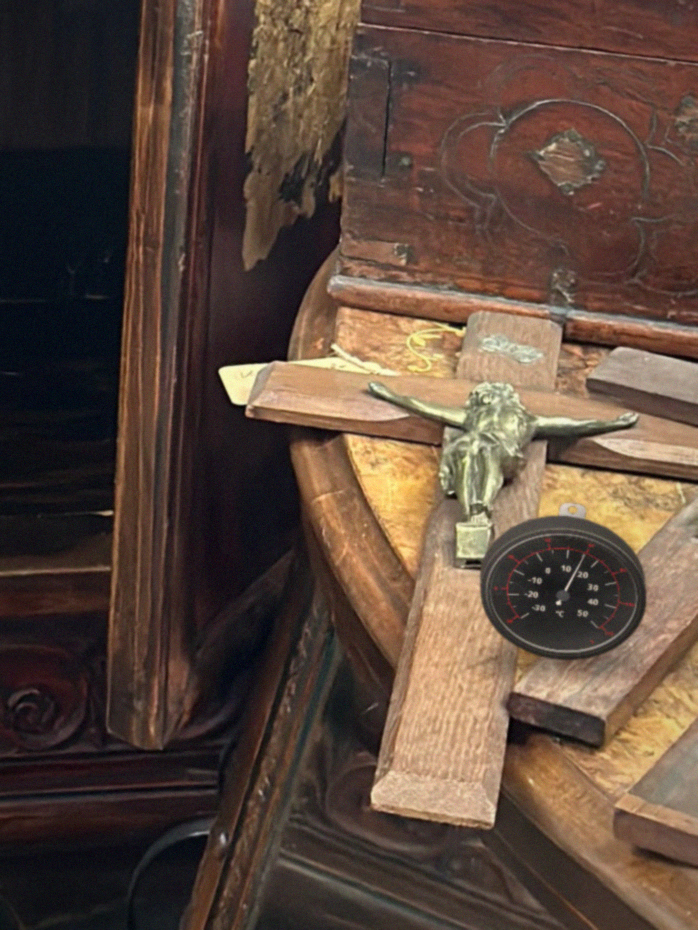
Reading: 15 °C
